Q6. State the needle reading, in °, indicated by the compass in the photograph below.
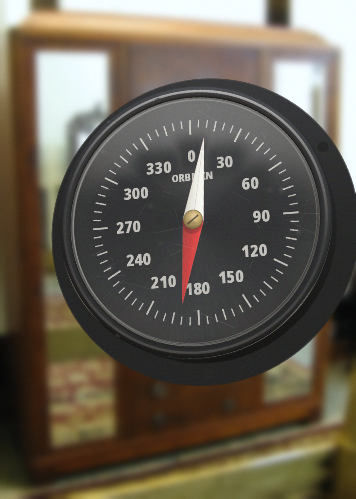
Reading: 190 °
